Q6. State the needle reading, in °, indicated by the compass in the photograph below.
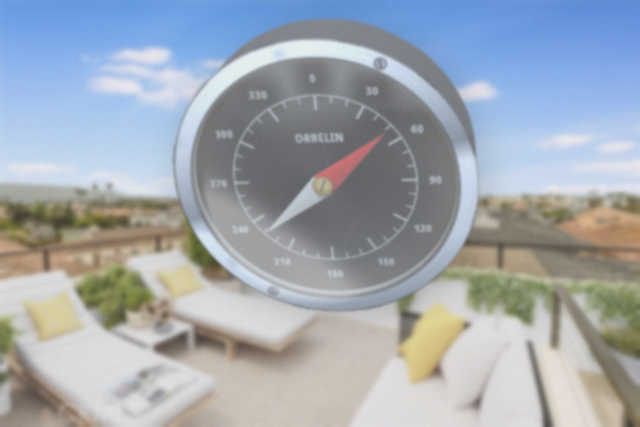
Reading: 50 °
